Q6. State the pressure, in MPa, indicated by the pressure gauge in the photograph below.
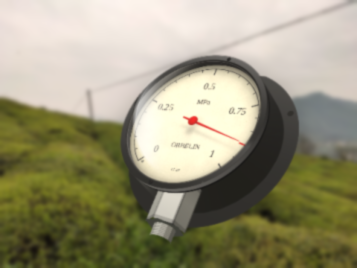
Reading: 0.9 MPa
